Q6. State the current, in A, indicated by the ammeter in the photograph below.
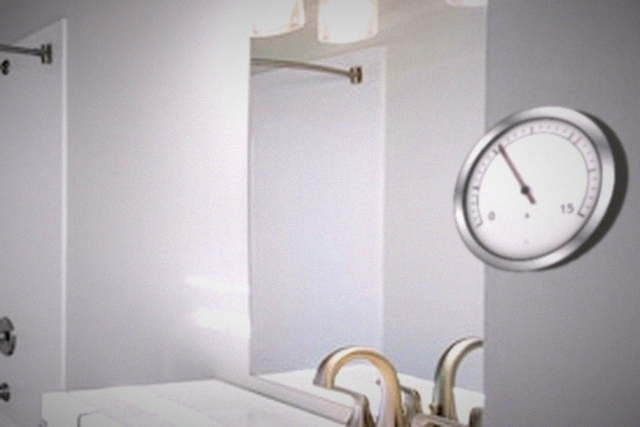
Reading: 5.5 A
